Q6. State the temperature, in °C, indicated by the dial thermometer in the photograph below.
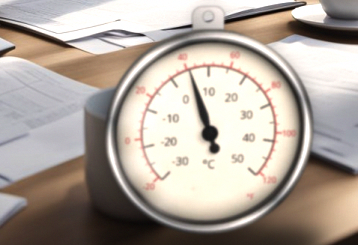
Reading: 5 °C
